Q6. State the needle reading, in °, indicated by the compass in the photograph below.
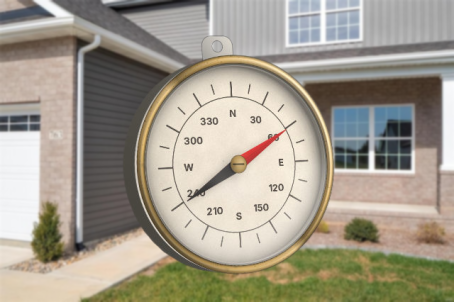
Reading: 60 °
